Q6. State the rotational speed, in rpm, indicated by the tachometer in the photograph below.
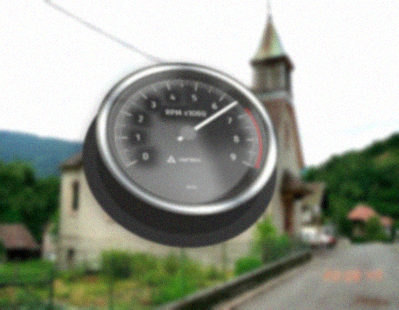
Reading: 6500 rpm
